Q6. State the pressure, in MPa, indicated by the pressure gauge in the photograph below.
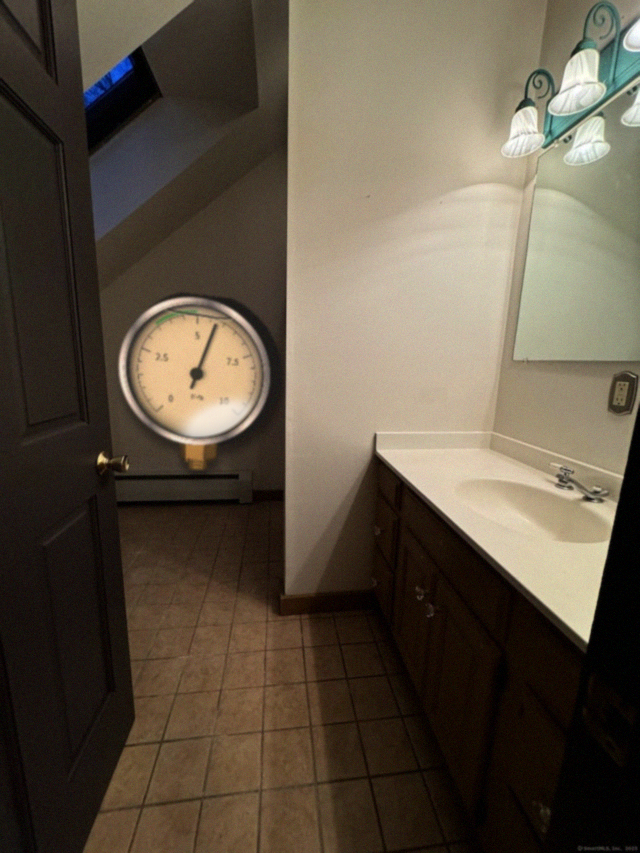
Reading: 5.75 MPa
